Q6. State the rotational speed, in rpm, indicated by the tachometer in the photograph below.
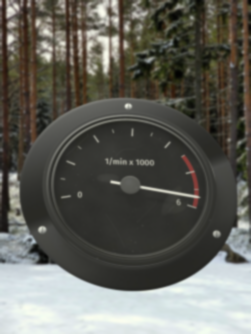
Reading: 5750 rpm
